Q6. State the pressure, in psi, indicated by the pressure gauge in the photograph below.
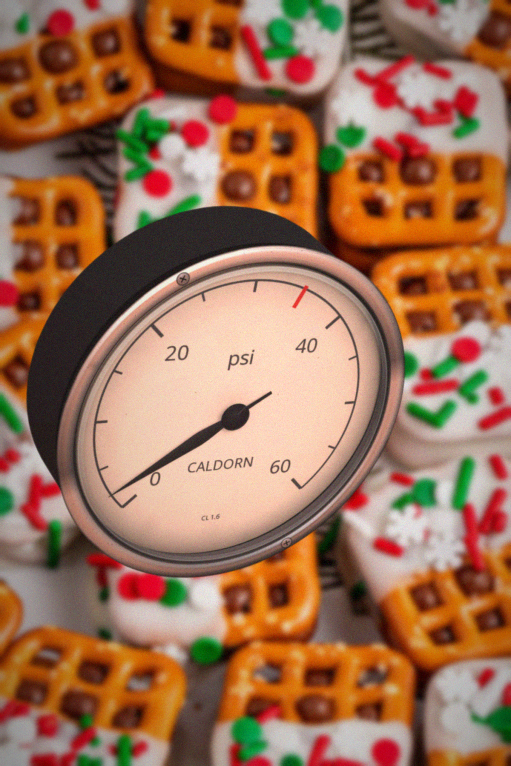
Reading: 2.5 psi
